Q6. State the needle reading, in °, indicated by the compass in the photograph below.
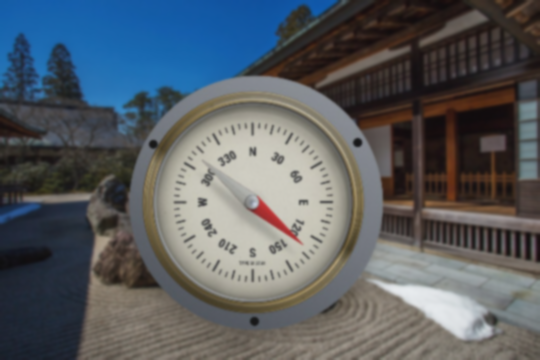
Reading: 130 °
